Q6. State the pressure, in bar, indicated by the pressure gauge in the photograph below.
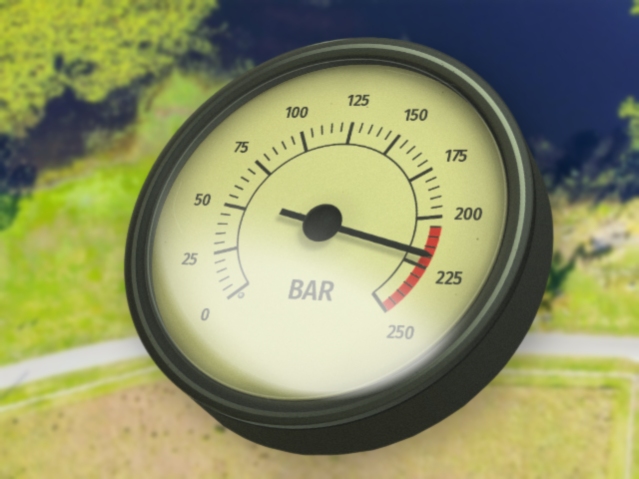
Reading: 220 bar
